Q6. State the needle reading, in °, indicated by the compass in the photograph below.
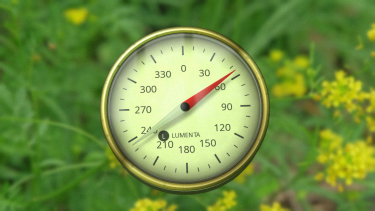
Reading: 55 °
